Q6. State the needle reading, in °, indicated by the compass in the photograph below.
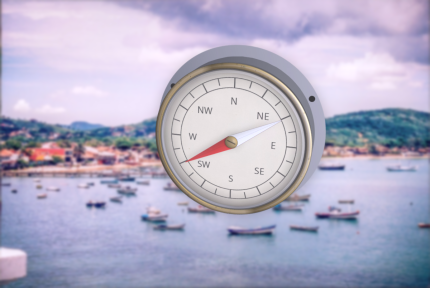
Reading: 240 °
